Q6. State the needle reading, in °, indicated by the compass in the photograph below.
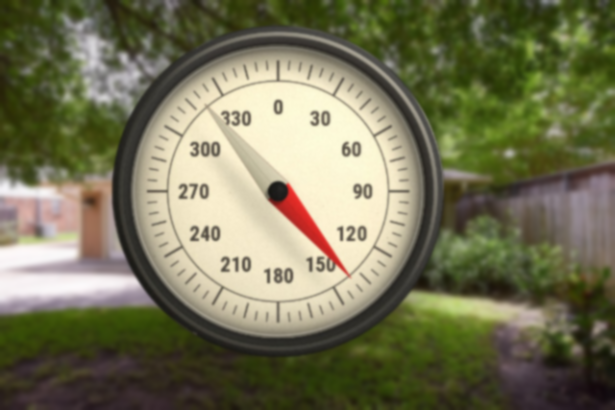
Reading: 140 °
